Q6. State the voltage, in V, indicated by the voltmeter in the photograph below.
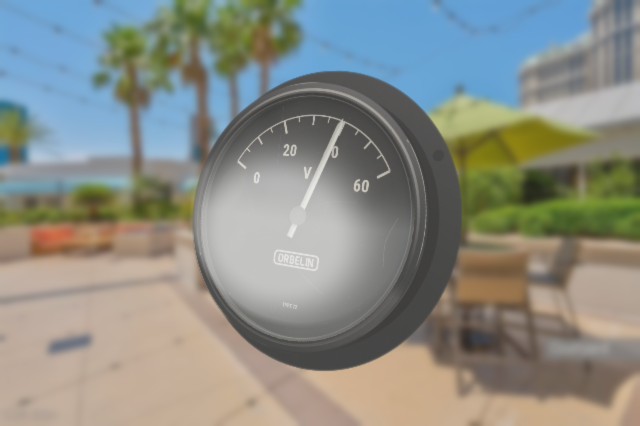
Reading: 40 V
